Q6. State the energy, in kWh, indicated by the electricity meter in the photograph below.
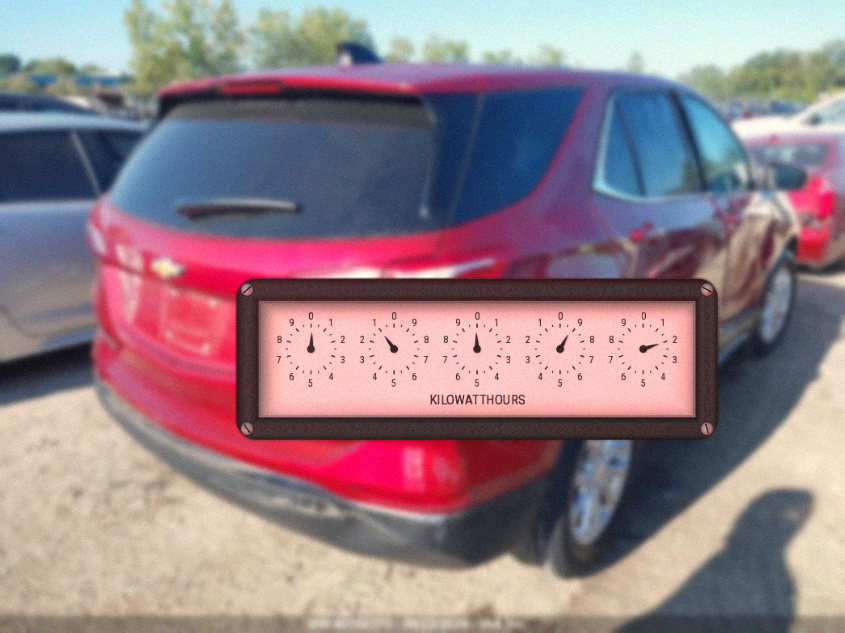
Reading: 992 kWh
